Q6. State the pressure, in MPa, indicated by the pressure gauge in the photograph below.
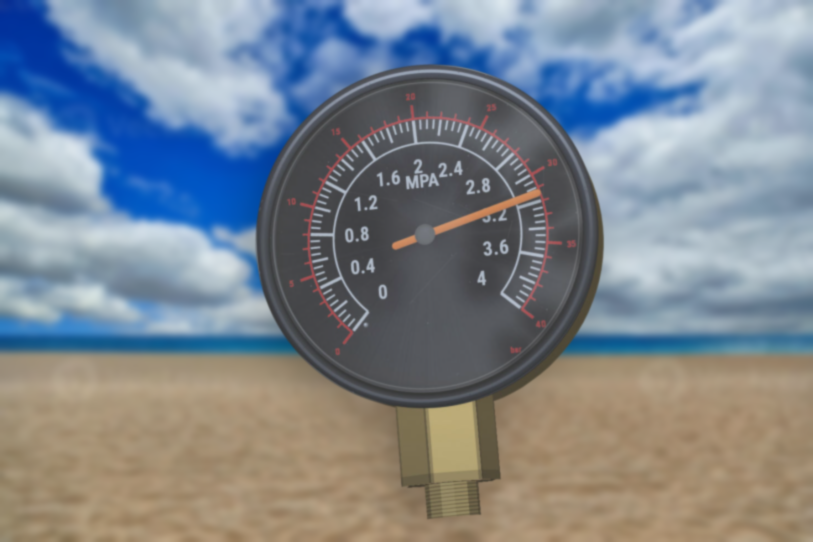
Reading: 3.15 MPa
